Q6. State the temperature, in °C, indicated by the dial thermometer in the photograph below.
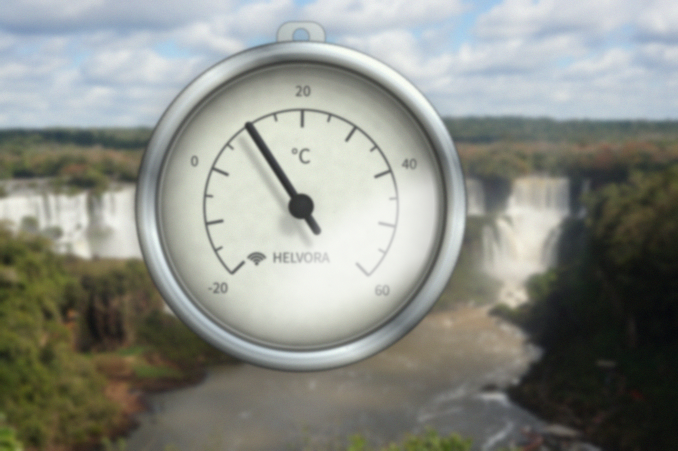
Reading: 10 °C
